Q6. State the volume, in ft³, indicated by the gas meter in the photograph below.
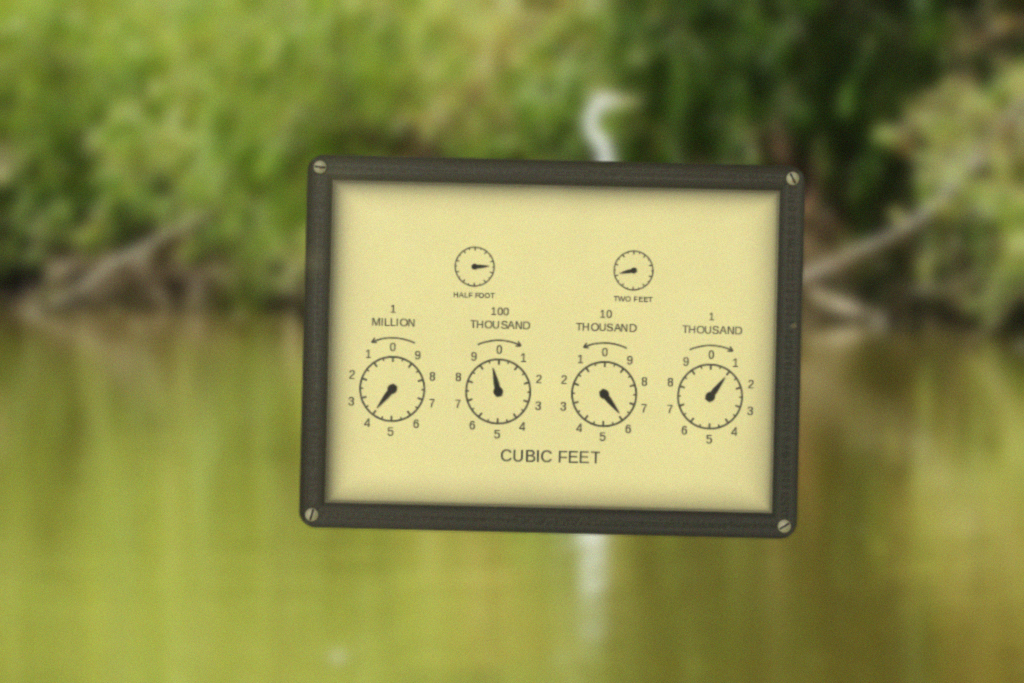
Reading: 396100 ft³
